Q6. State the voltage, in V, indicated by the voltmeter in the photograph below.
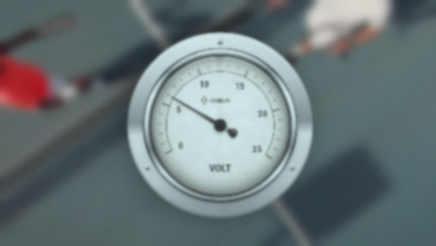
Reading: 6 V
